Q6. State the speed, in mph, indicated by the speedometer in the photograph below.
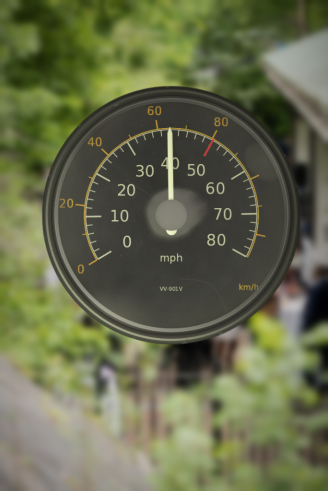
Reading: 40 mph
